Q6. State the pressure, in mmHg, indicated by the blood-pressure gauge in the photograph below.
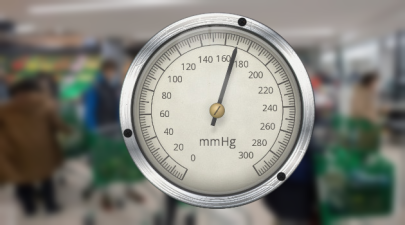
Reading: 170 mmHg
